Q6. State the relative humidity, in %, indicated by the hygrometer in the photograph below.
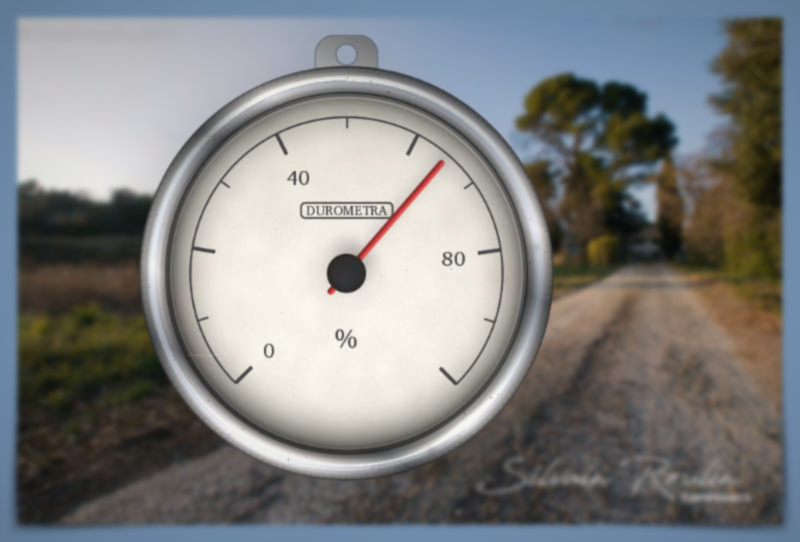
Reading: 65 %
